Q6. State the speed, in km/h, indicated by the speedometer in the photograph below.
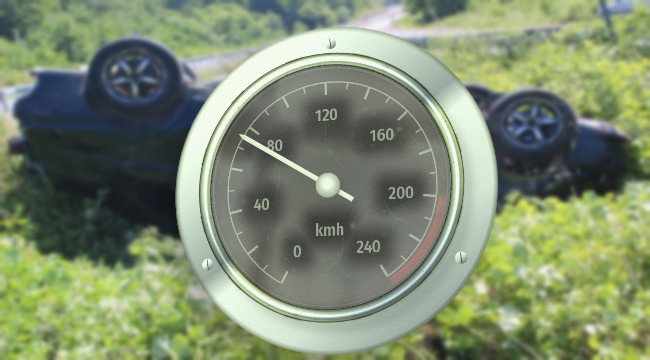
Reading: 75 km/h
